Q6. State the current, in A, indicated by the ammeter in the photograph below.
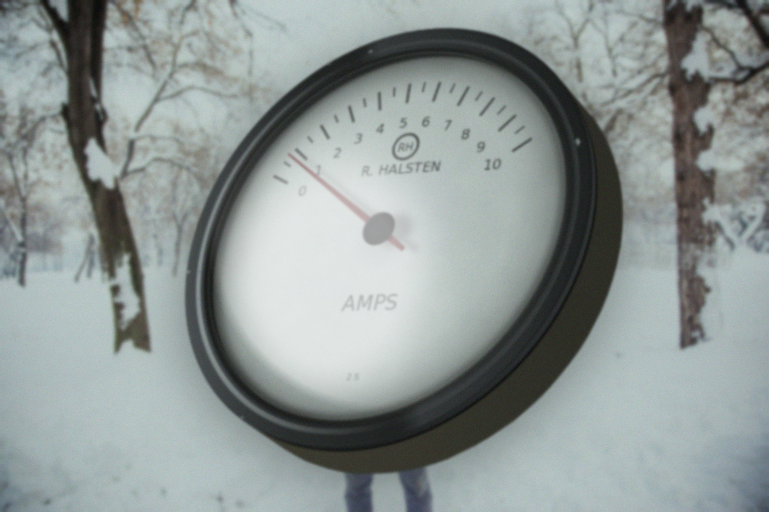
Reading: 0.75 A
